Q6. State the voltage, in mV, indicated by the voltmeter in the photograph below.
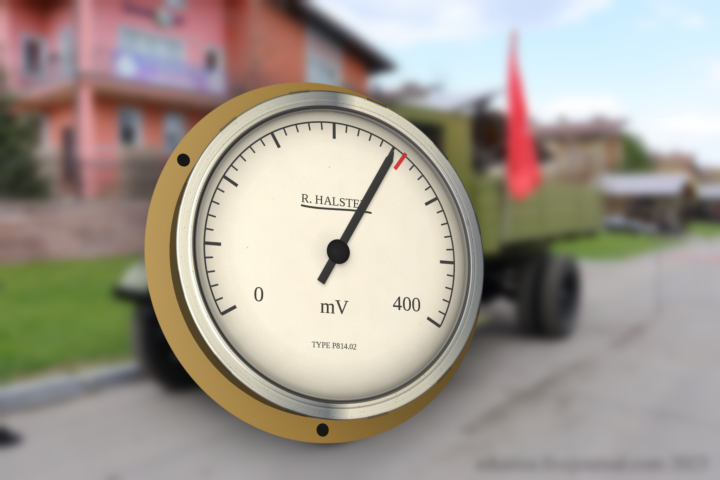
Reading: 250 mV
